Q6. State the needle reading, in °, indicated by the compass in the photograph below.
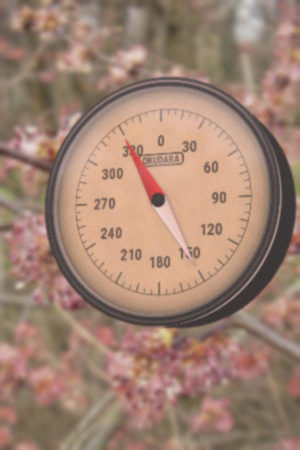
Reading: 330 °
